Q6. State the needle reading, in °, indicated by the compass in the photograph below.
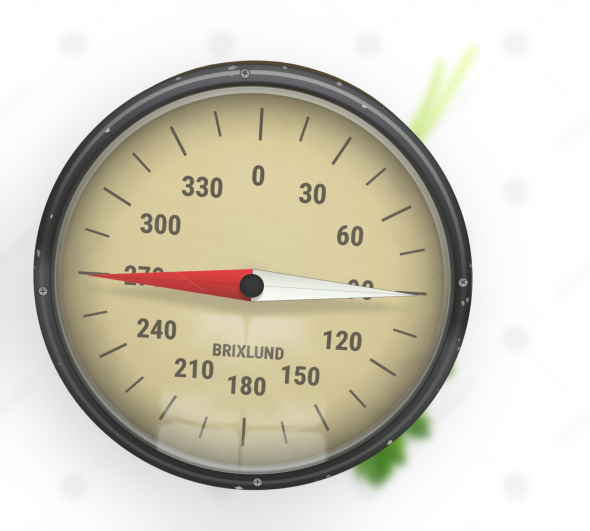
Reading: 270 °
